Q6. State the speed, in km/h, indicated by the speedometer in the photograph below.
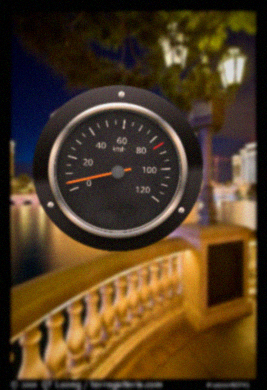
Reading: 5 km/h
